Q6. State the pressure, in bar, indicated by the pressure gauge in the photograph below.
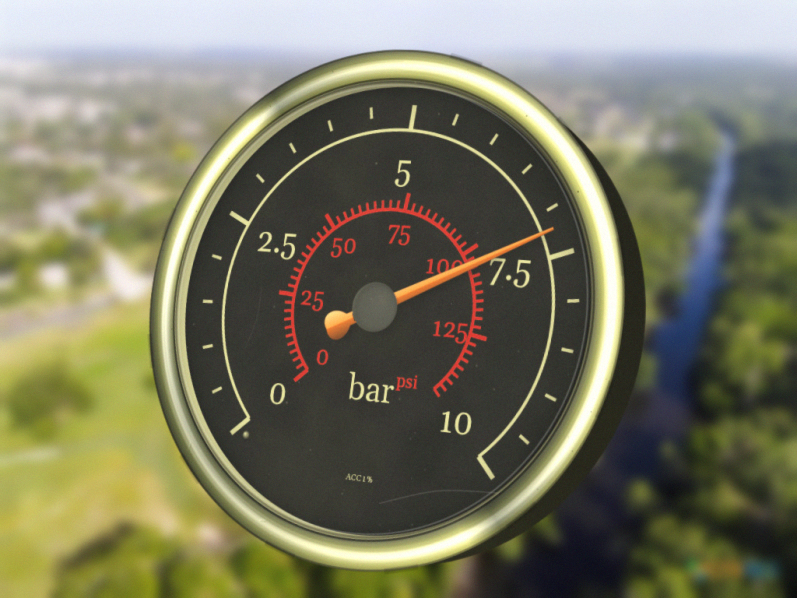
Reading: 7.25 bar
